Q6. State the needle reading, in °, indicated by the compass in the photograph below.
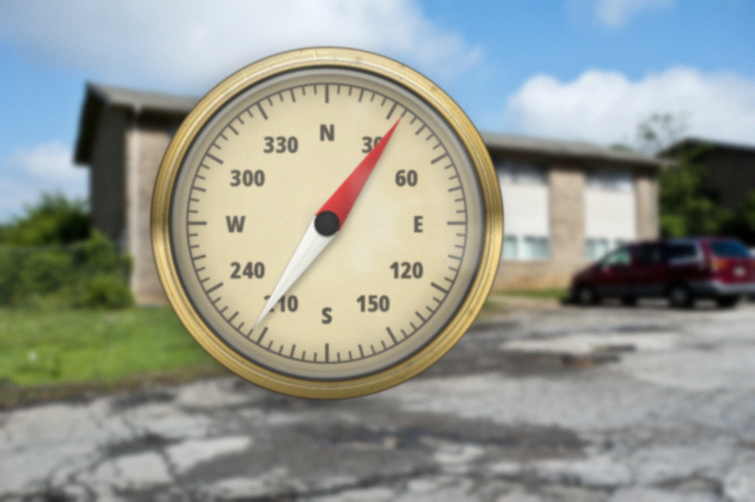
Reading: 35 °
